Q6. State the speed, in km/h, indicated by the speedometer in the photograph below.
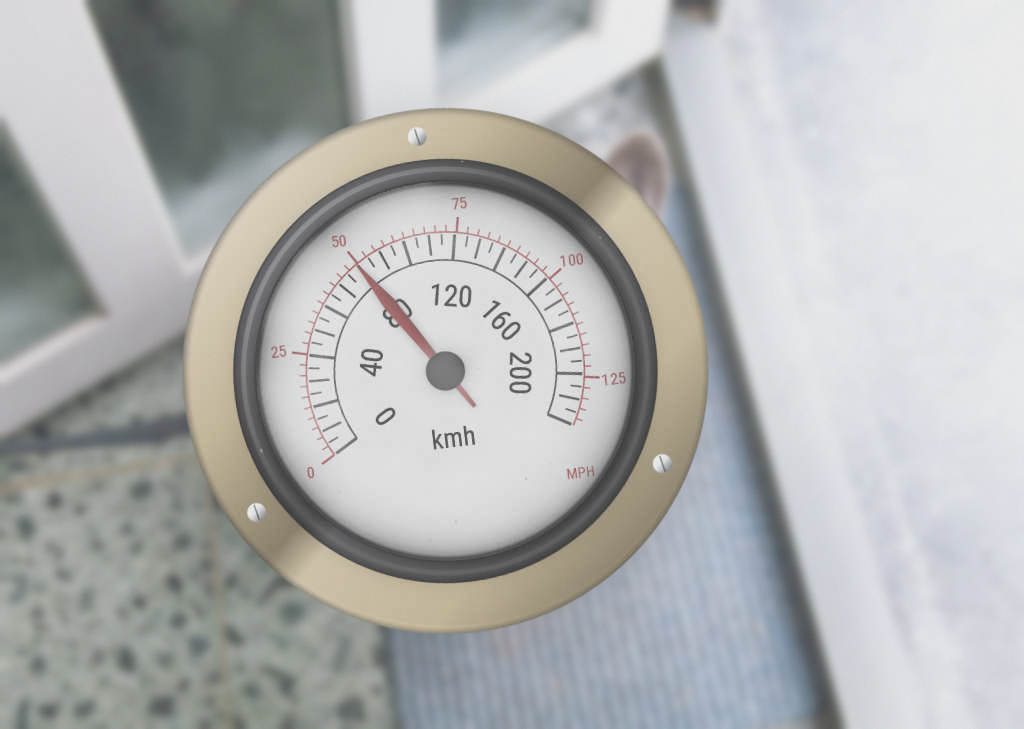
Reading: 80 km/h
